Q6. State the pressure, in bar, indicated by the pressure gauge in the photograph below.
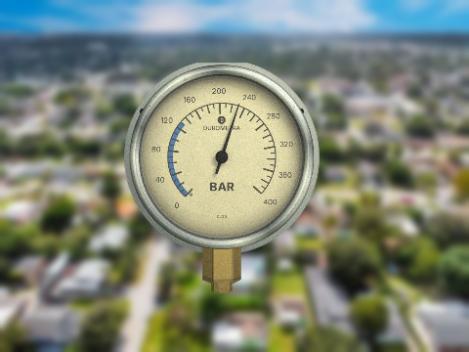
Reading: 230 bar
